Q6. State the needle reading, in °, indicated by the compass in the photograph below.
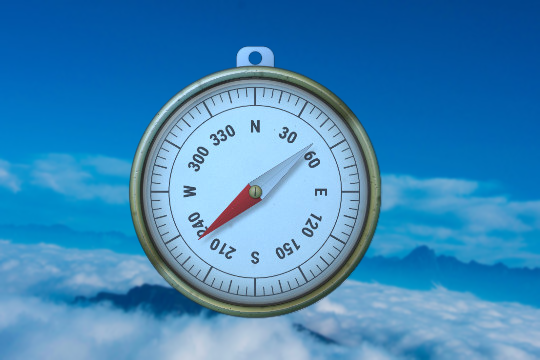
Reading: 230 °
